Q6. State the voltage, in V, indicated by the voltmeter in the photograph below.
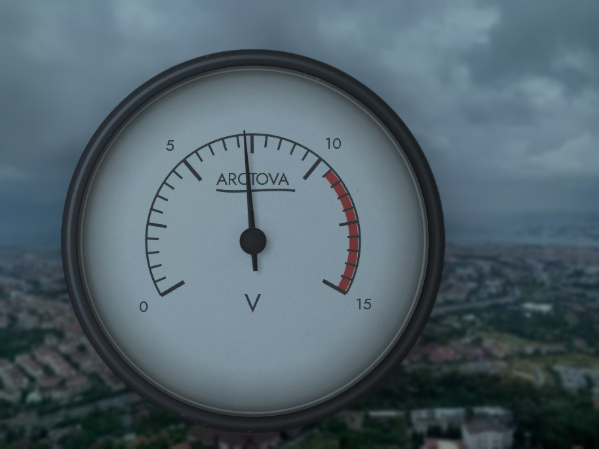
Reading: 7.25 V
